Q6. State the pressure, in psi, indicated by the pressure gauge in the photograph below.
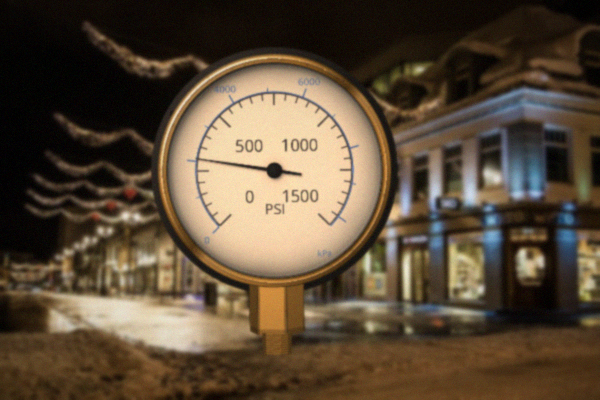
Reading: 300 psi
